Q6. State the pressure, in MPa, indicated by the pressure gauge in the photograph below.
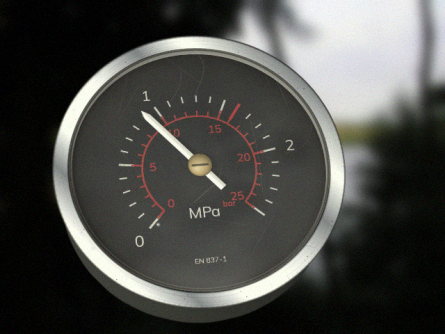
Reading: 0.9 MPa
